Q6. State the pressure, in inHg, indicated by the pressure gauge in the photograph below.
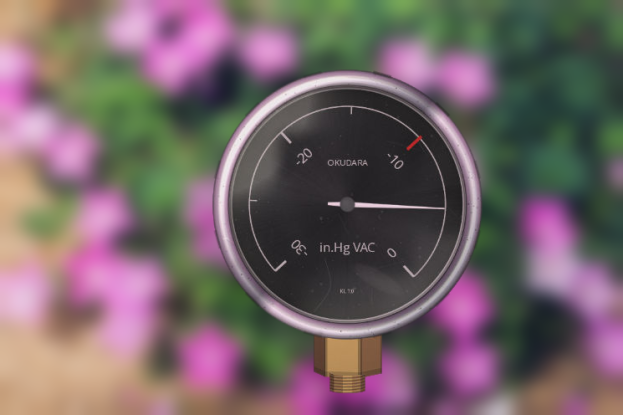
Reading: -5 inHg
